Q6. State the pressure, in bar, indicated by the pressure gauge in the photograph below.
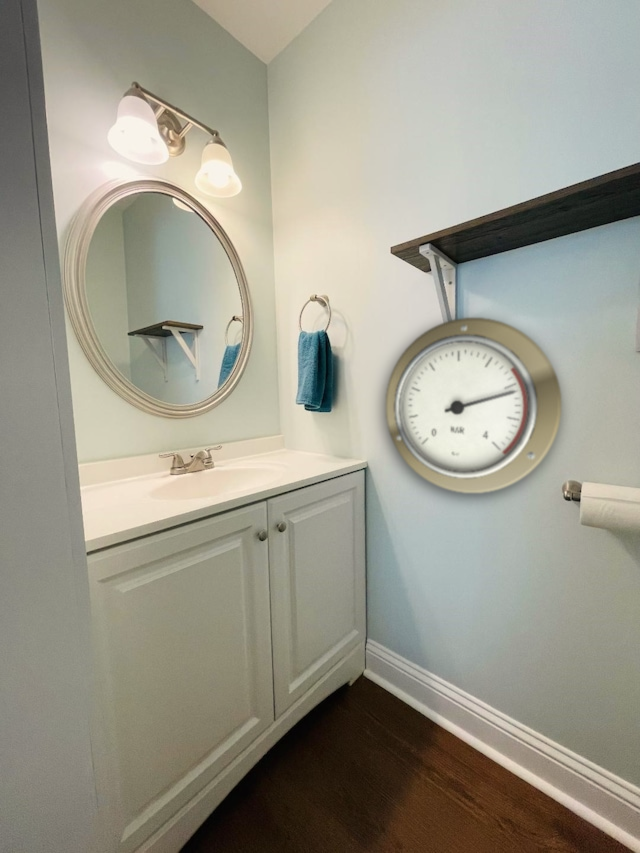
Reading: 3.1 bar
